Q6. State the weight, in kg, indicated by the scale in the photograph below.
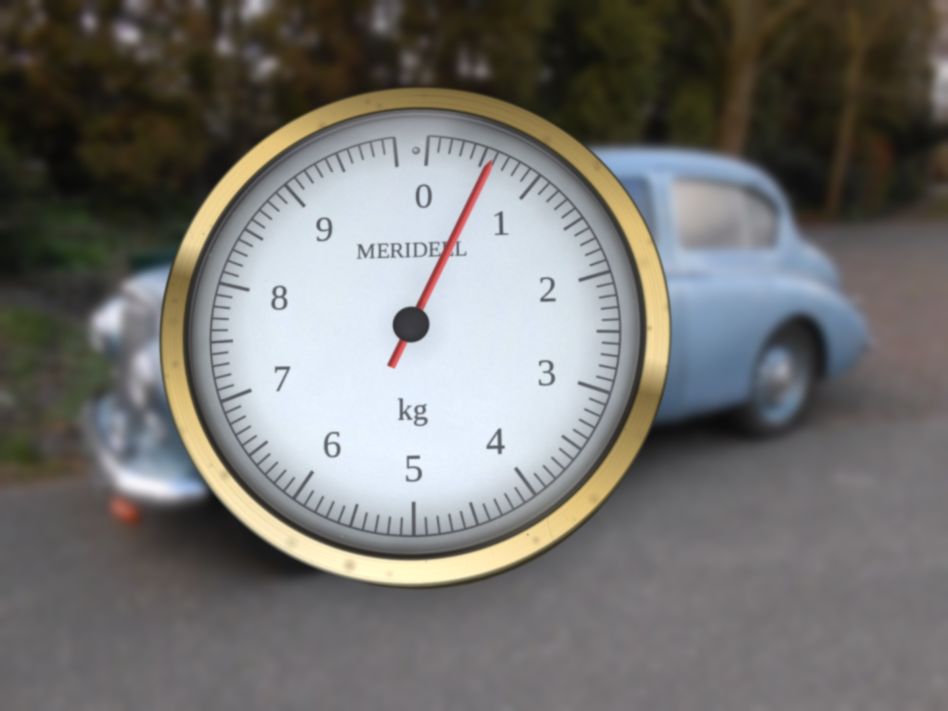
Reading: 0.6 kg
